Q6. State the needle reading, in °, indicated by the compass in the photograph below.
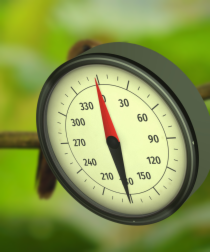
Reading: 0 °
